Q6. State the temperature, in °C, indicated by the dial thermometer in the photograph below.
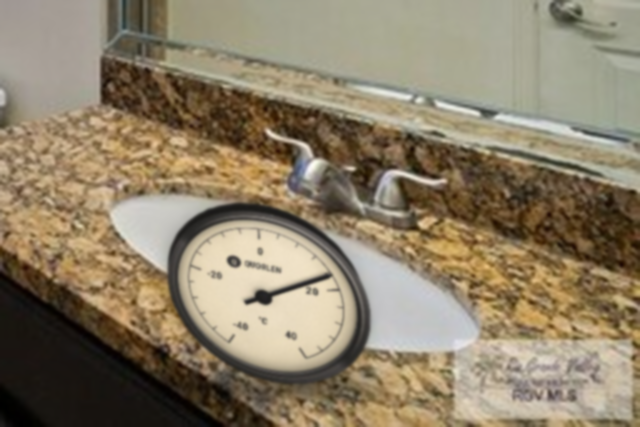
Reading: 16 °C
